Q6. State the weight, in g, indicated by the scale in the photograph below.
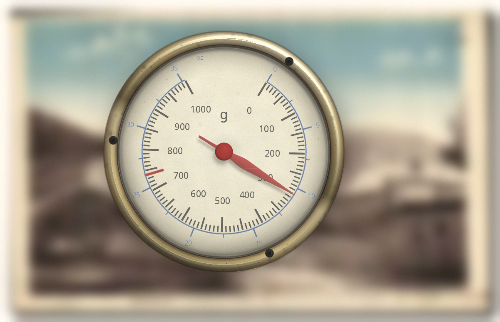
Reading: 300 g
